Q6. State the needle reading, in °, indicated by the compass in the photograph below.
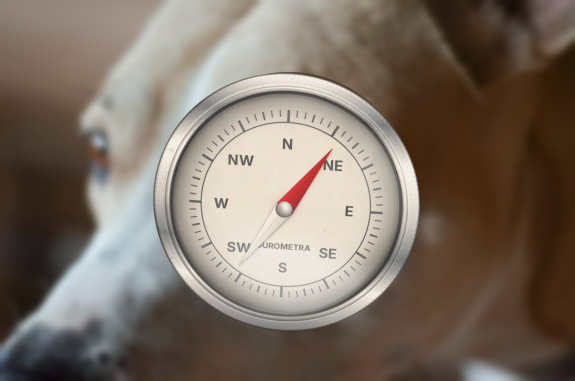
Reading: 35 °
